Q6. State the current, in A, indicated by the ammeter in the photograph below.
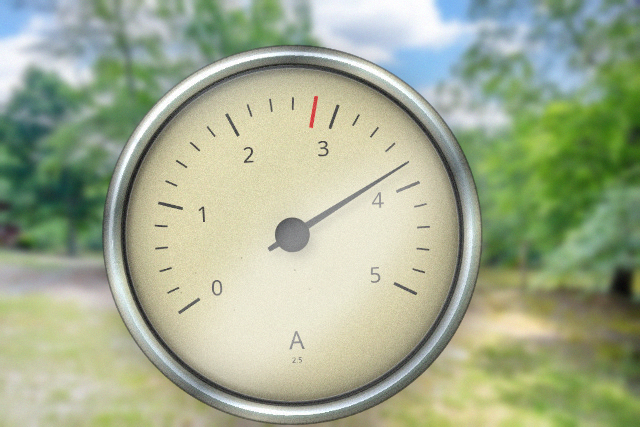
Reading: 3.8 A
